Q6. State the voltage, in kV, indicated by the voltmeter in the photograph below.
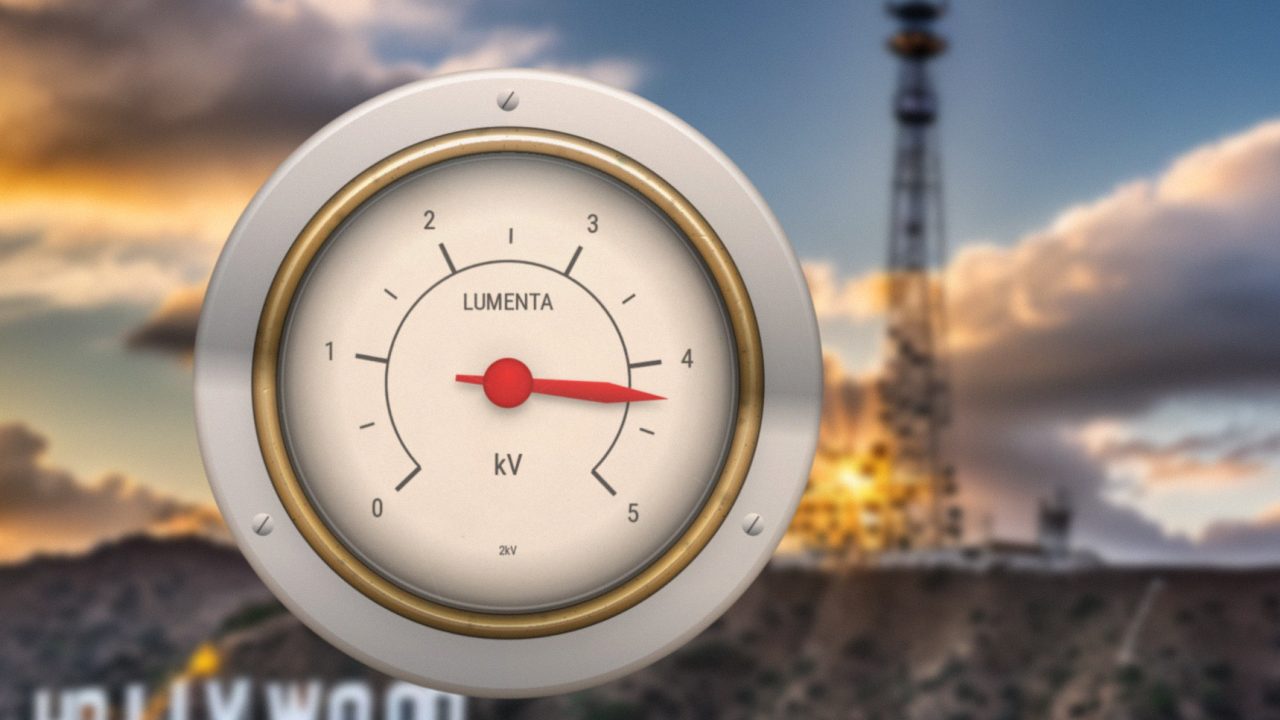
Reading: 4.25 kV
